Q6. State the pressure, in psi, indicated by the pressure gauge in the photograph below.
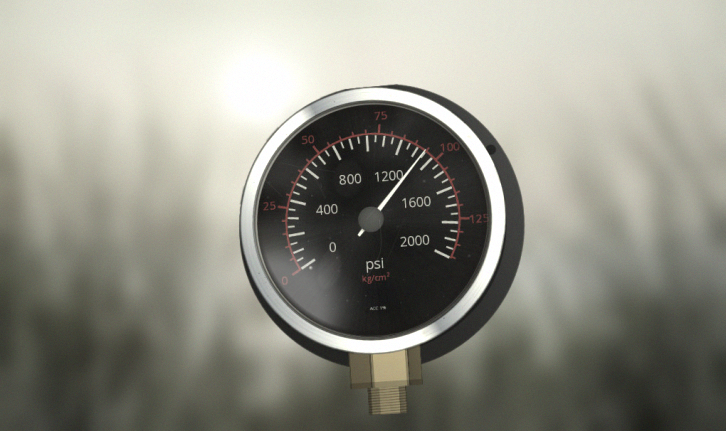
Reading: 1350 psi
